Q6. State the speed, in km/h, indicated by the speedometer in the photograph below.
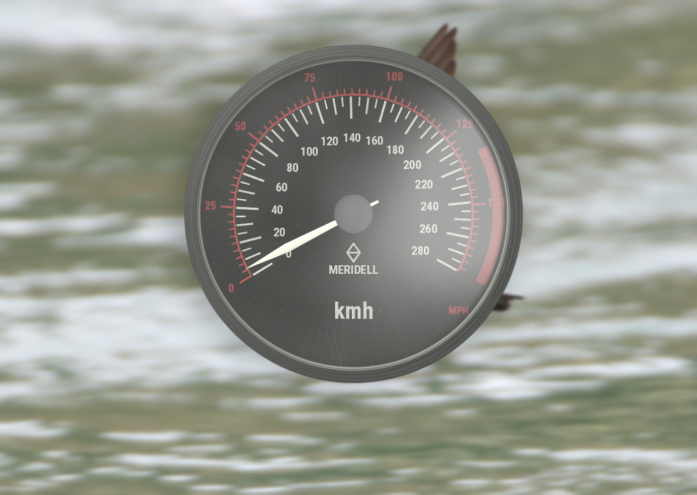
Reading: 5 km/h
